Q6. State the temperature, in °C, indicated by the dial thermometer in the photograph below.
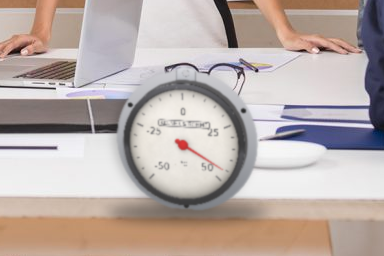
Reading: 45 °C
